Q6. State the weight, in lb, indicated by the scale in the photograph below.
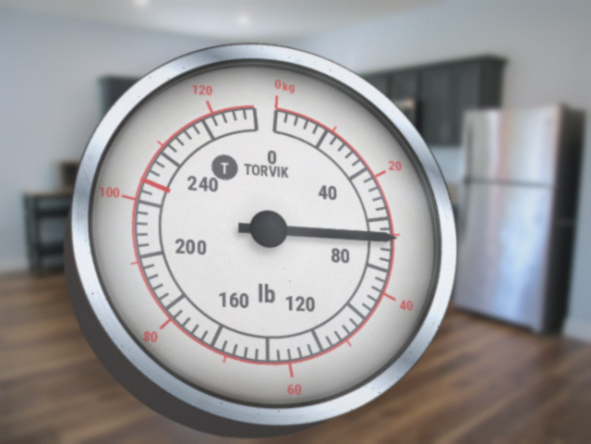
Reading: 68 lb
